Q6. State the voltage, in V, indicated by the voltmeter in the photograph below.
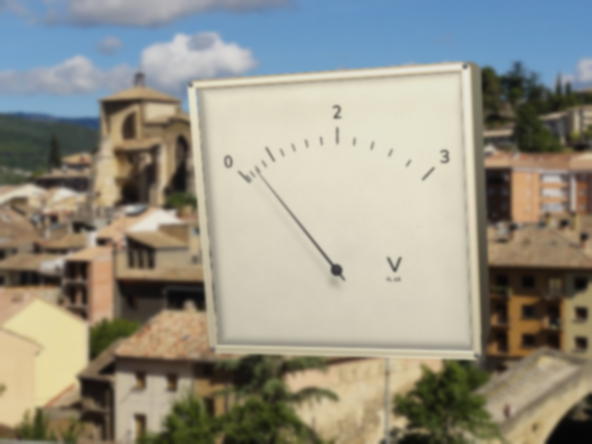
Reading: 0.6 V
